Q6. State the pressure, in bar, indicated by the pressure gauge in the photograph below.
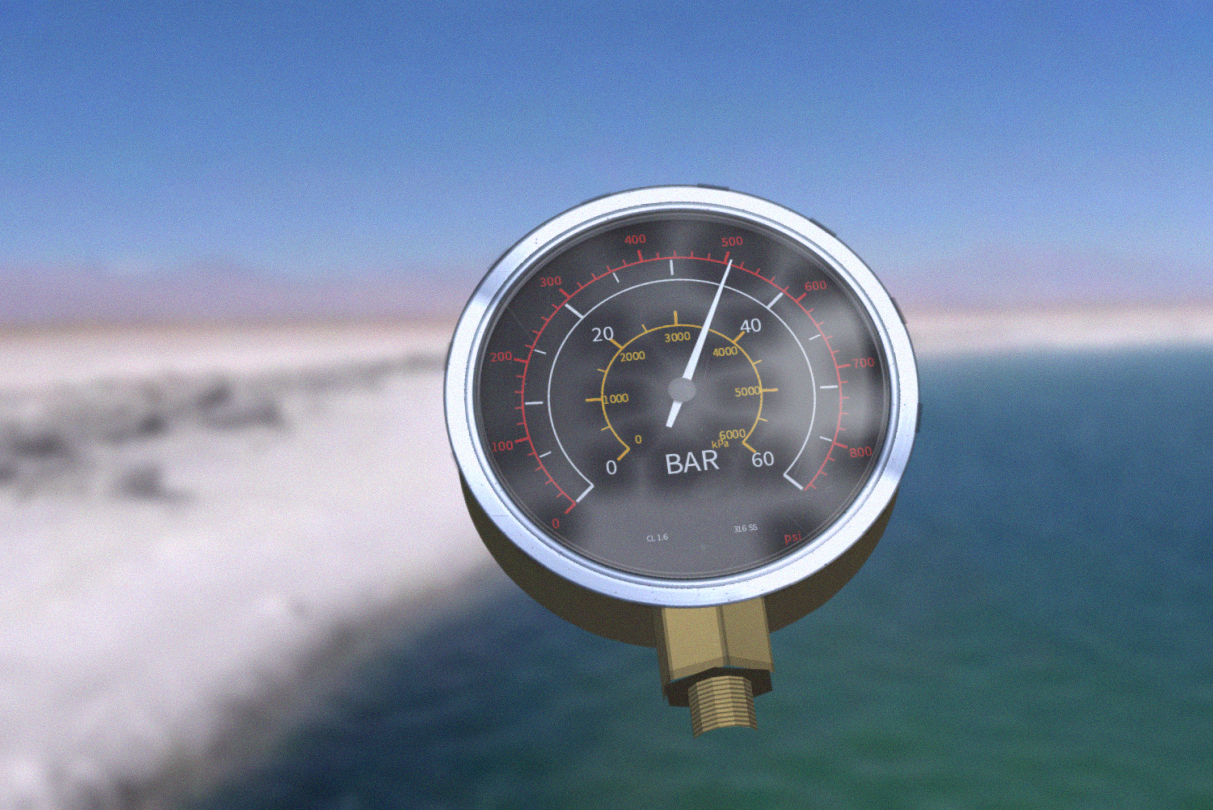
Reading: 35 bar
